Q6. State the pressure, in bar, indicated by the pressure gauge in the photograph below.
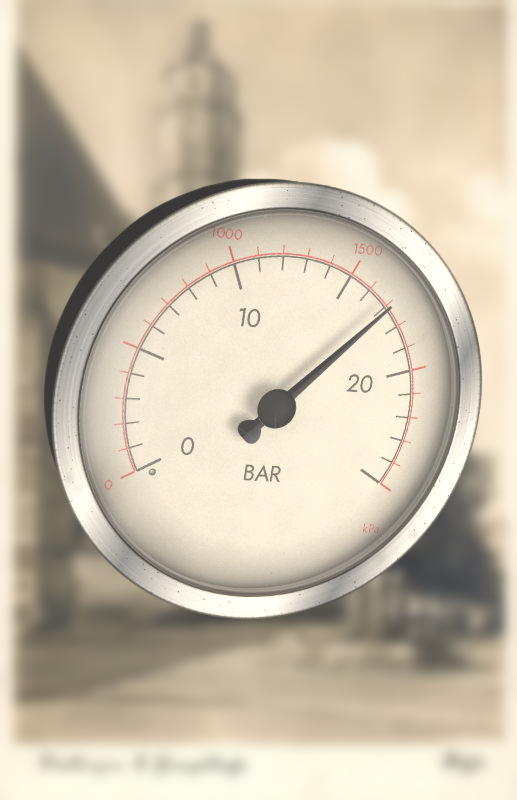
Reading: 17 bar
